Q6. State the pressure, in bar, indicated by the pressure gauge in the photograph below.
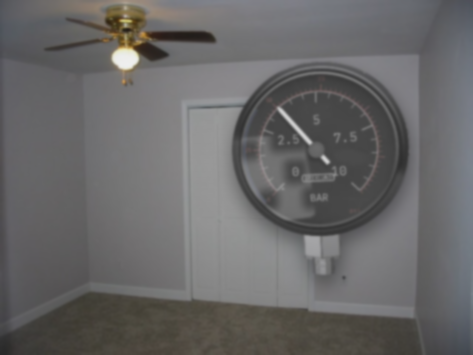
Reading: 3.5 bar
